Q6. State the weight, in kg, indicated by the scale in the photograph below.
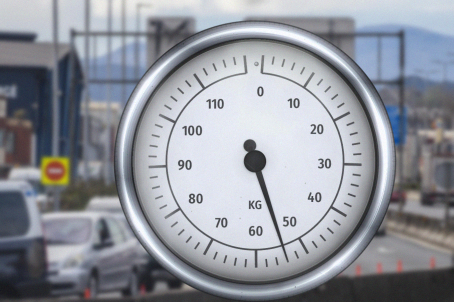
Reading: 54 kg
